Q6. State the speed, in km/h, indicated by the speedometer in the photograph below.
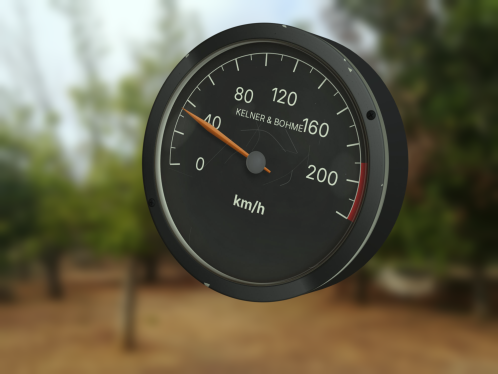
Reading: 35 km/h
